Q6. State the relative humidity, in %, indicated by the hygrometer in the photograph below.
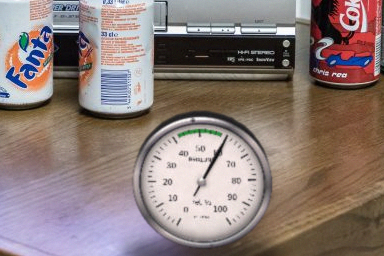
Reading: 60 %
